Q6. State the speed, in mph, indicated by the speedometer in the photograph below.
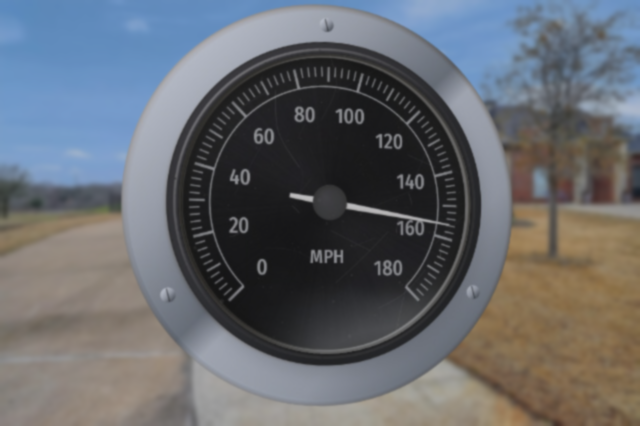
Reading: 156 mph
